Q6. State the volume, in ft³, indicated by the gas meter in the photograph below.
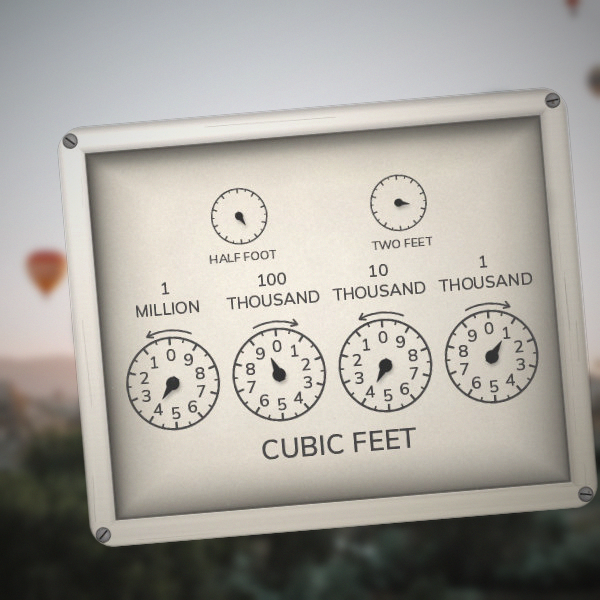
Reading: 394100 ft³
